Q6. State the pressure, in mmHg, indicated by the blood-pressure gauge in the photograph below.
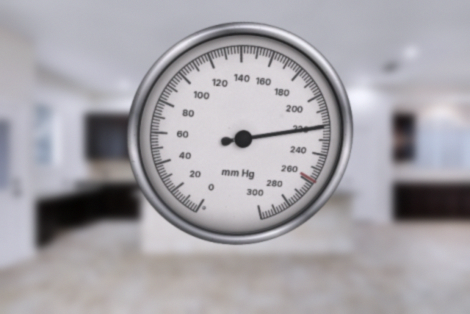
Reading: 220 mmHg
